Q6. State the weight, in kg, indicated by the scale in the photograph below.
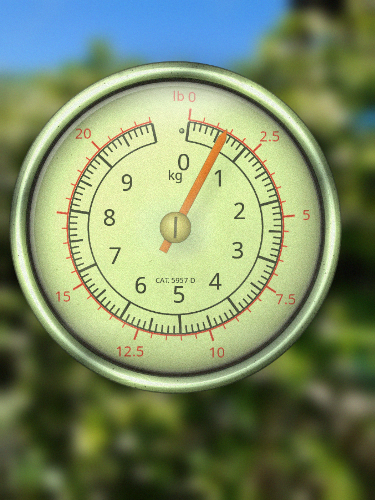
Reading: 0.6 kg
